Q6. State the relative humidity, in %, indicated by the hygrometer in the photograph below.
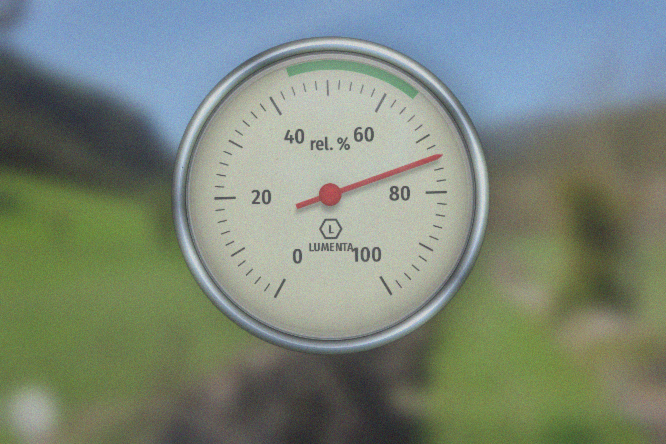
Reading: 74 %
